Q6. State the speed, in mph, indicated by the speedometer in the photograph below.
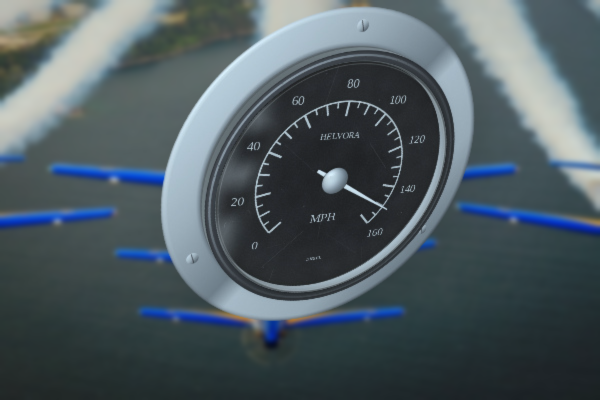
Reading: 150 mph
